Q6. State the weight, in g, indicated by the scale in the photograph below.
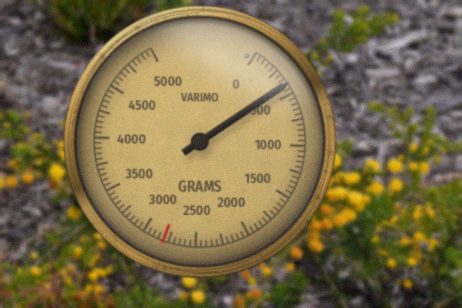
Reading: 400 g
